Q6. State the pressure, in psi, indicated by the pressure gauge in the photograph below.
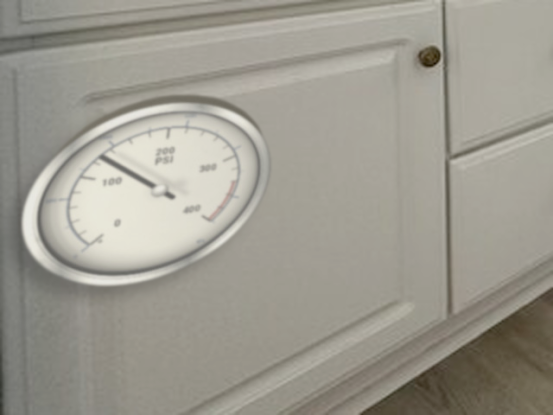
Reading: 130 psi
